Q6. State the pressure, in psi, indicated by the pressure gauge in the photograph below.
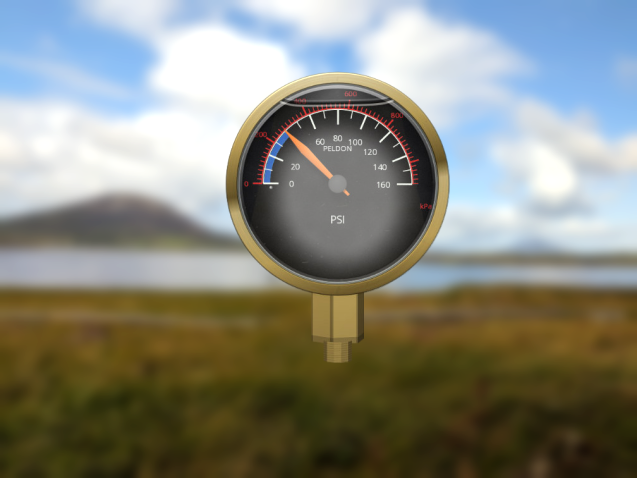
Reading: 40 psi
